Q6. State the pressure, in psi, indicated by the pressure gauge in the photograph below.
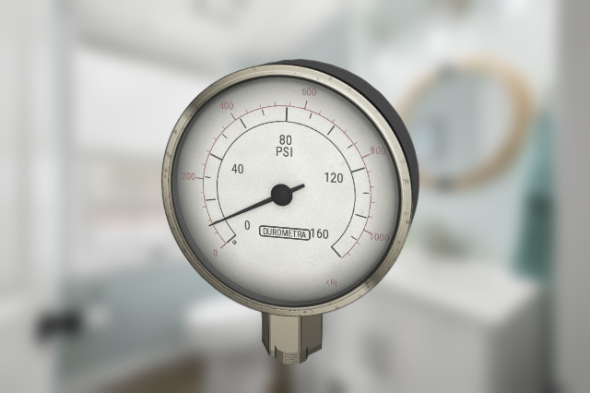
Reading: 10 psi
